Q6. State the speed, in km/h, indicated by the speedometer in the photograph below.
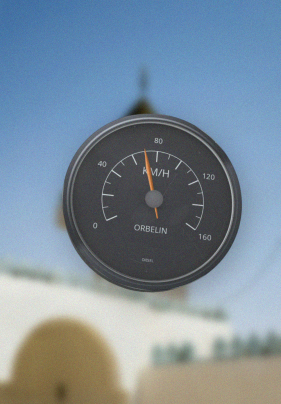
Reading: 70 km/h
